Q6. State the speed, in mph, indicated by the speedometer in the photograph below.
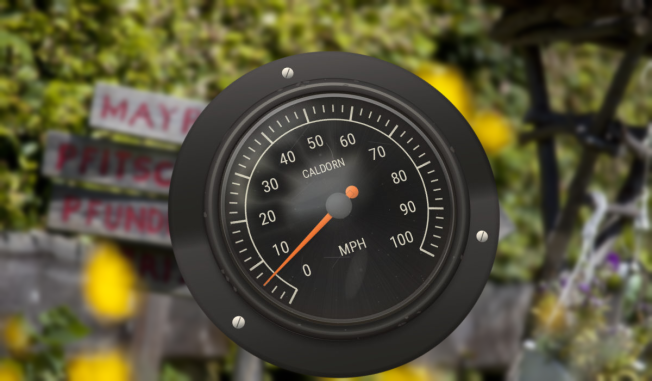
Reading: 6 mph
